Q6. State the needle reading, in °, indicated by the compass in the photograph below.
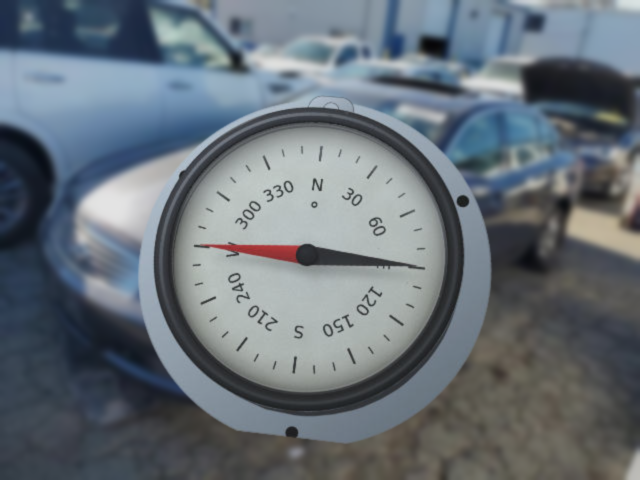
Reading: 270 °
